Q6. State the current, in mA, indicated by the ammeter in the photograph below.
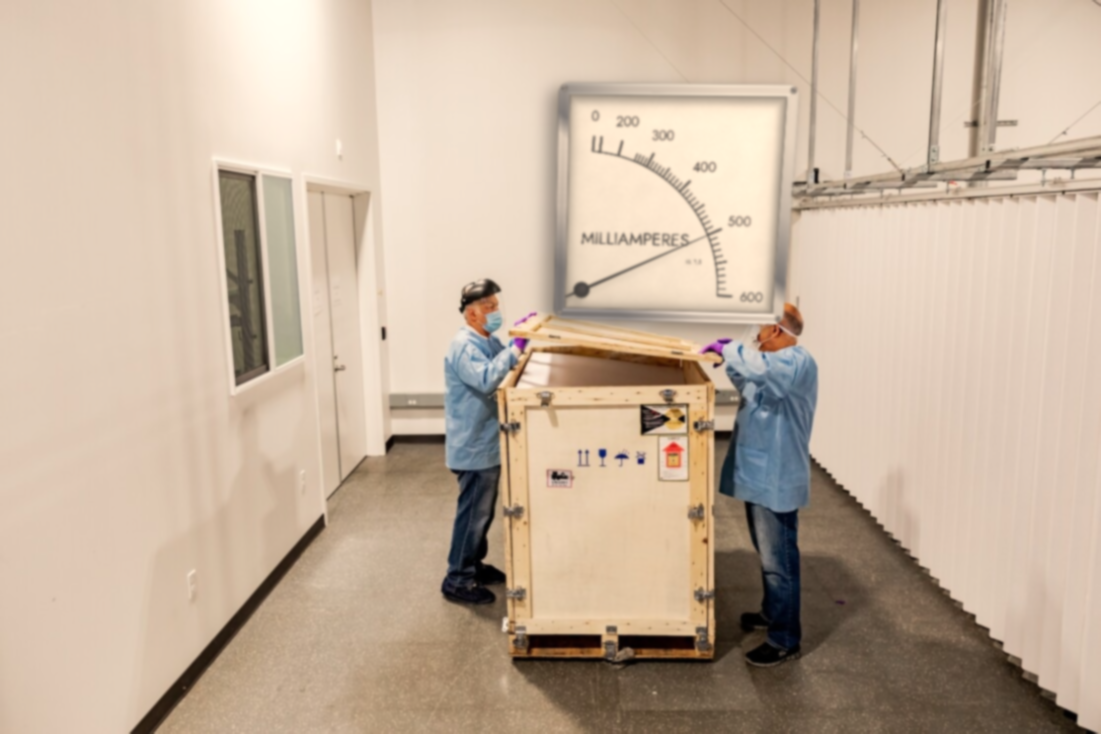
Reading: 500 mA
